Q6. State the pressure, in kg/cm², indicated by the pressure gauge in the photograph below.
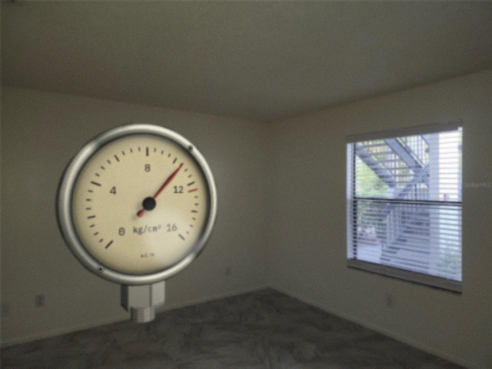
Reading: 10.5 kg/cm²
